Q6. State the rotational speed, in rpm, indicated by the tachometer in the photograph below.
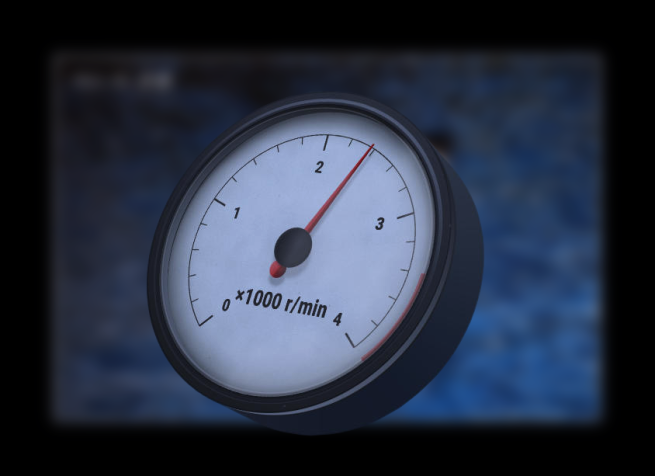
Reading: 2400 rpm
